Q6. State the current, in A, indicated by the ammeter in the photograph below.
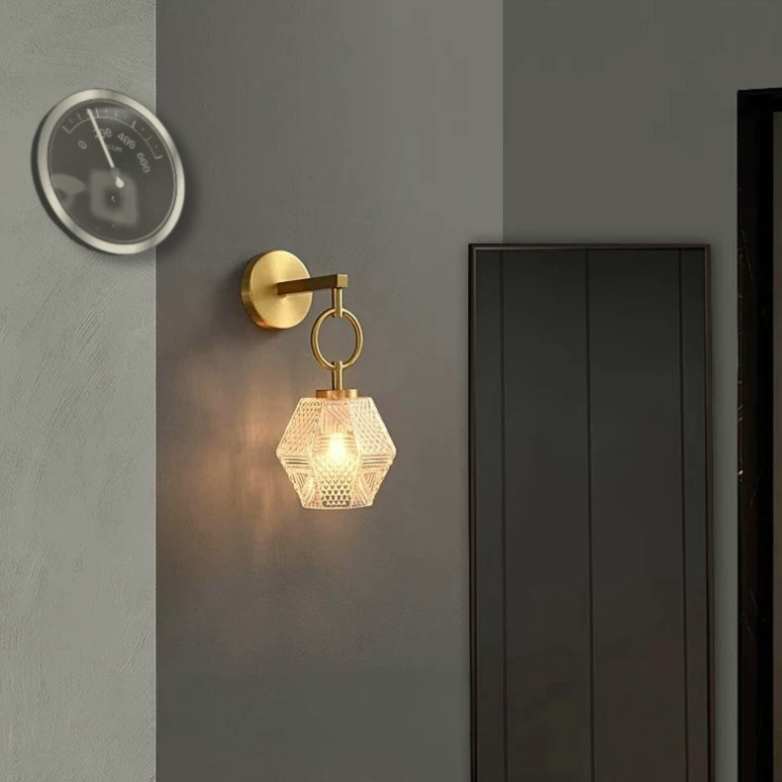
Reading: 150 A
